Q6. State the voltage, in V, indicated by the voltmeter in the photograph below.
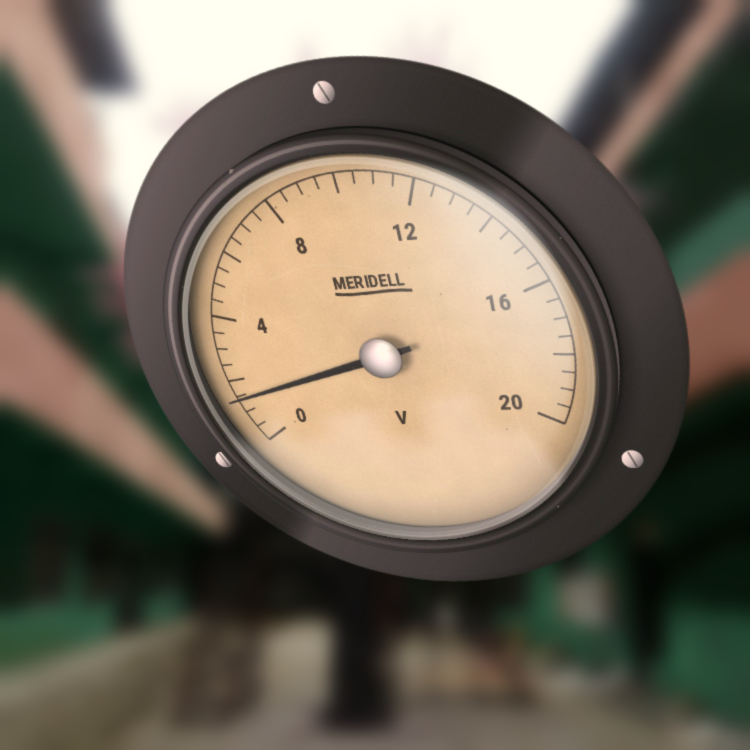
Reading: 1.5 V
